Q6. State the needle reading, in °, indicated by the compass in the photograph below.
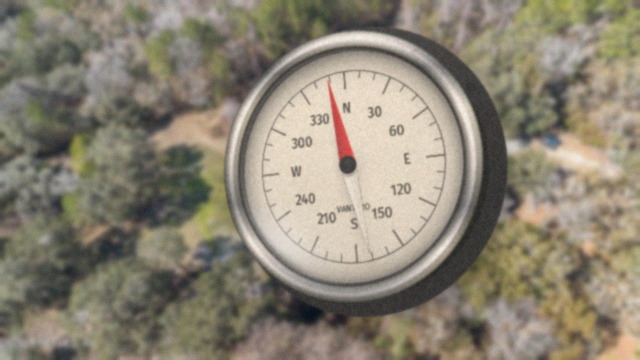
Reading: 350 °
